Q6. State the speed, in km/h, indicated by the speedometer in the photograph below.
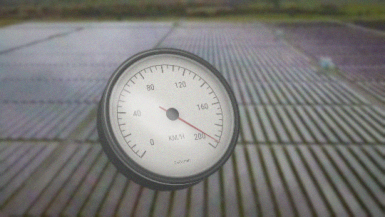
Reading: 195 km/h
